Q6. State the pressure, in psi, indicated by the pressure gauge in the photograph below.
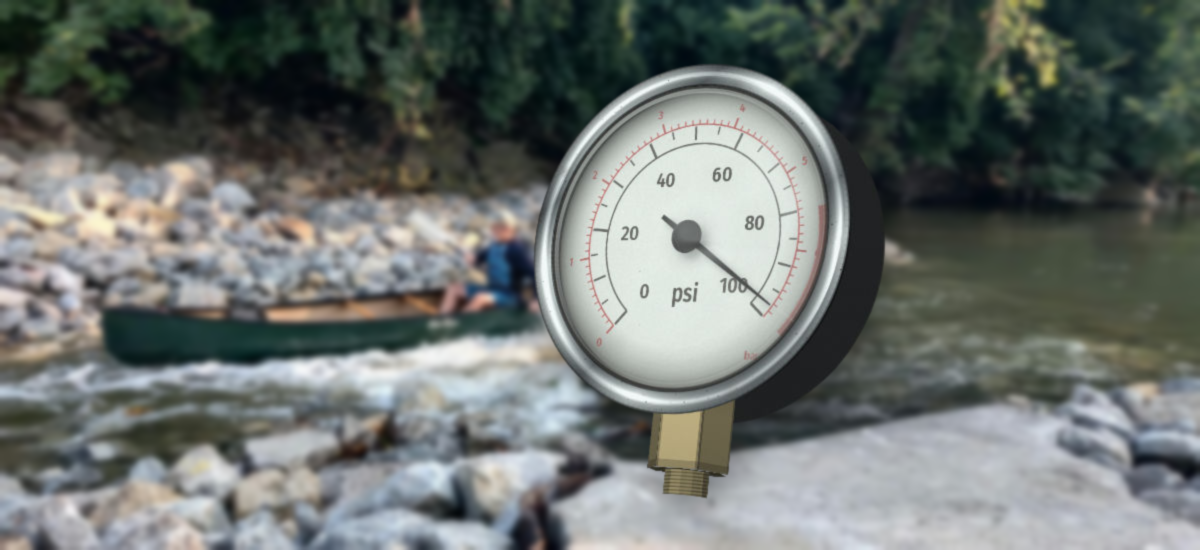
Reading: 97.5 psi
